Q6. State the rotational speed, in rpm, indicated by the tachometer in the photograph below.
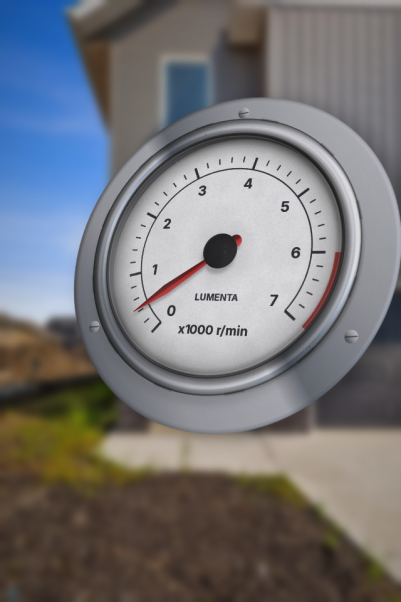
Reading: 400 rpm
